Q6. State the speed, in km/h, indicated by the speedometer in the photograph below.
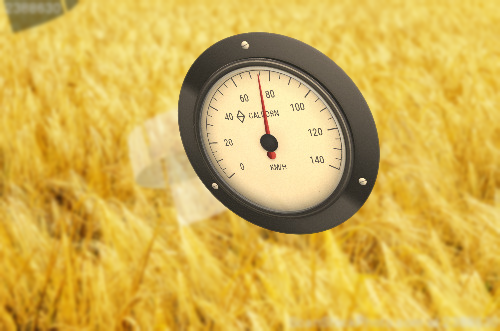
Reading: 75 km/h
